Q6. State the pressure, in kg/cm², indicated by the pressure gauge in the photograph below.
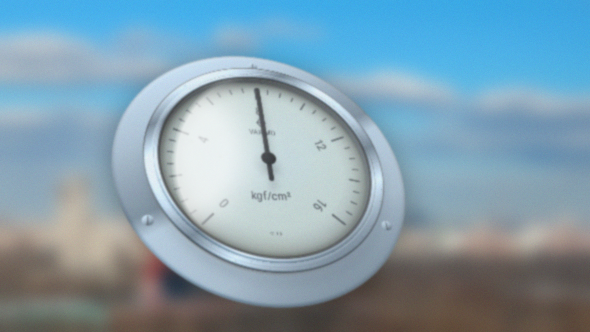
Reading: 8 kg/cm²
